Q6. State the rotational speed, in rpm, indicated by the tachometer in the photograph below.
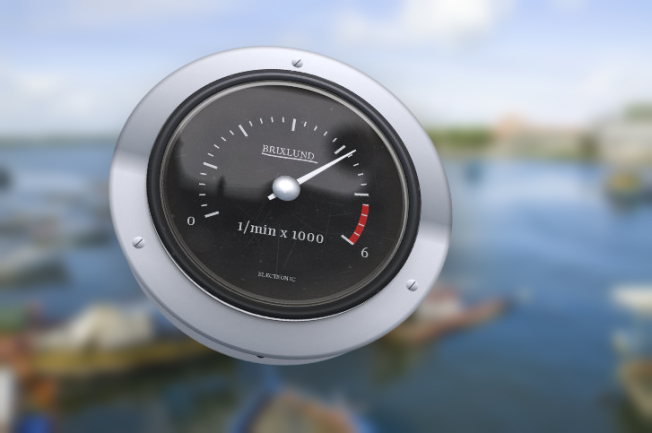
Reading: 4200 rpm
